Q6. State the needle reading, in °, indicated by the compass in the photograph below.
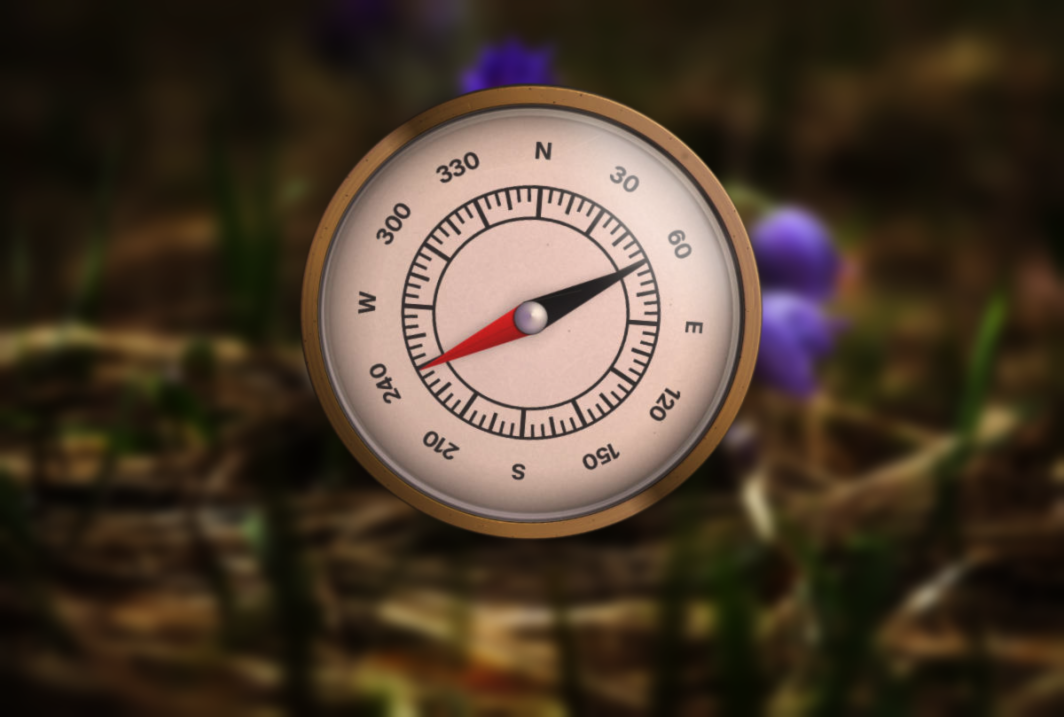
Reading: 240 °
